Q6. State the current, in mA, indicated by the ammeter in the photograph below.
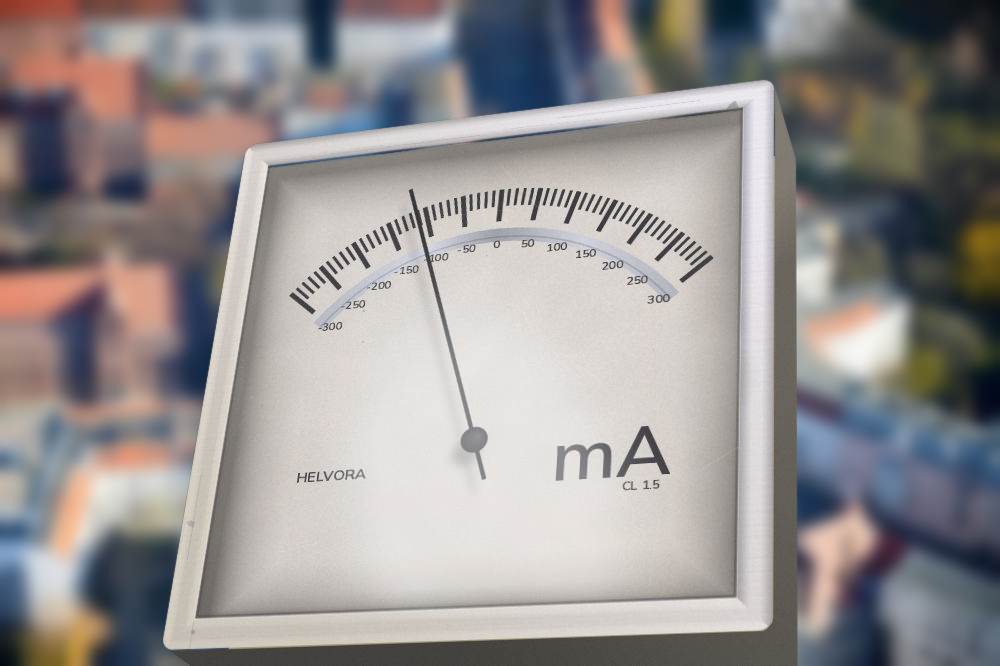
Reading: -110 mA
